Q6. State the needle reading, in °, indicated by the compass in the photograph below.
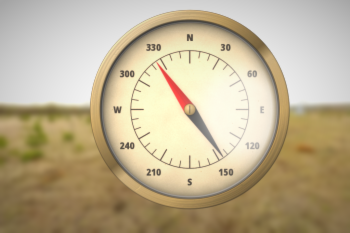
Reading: 325 °
